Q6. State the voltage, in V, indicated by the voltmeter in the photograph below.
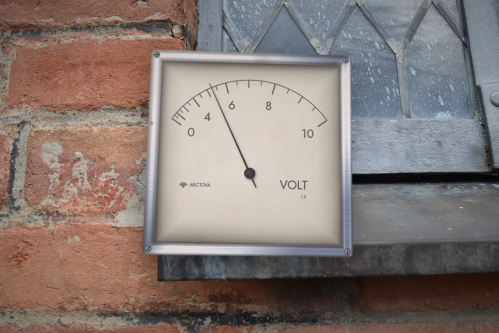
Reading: 5.25 V
